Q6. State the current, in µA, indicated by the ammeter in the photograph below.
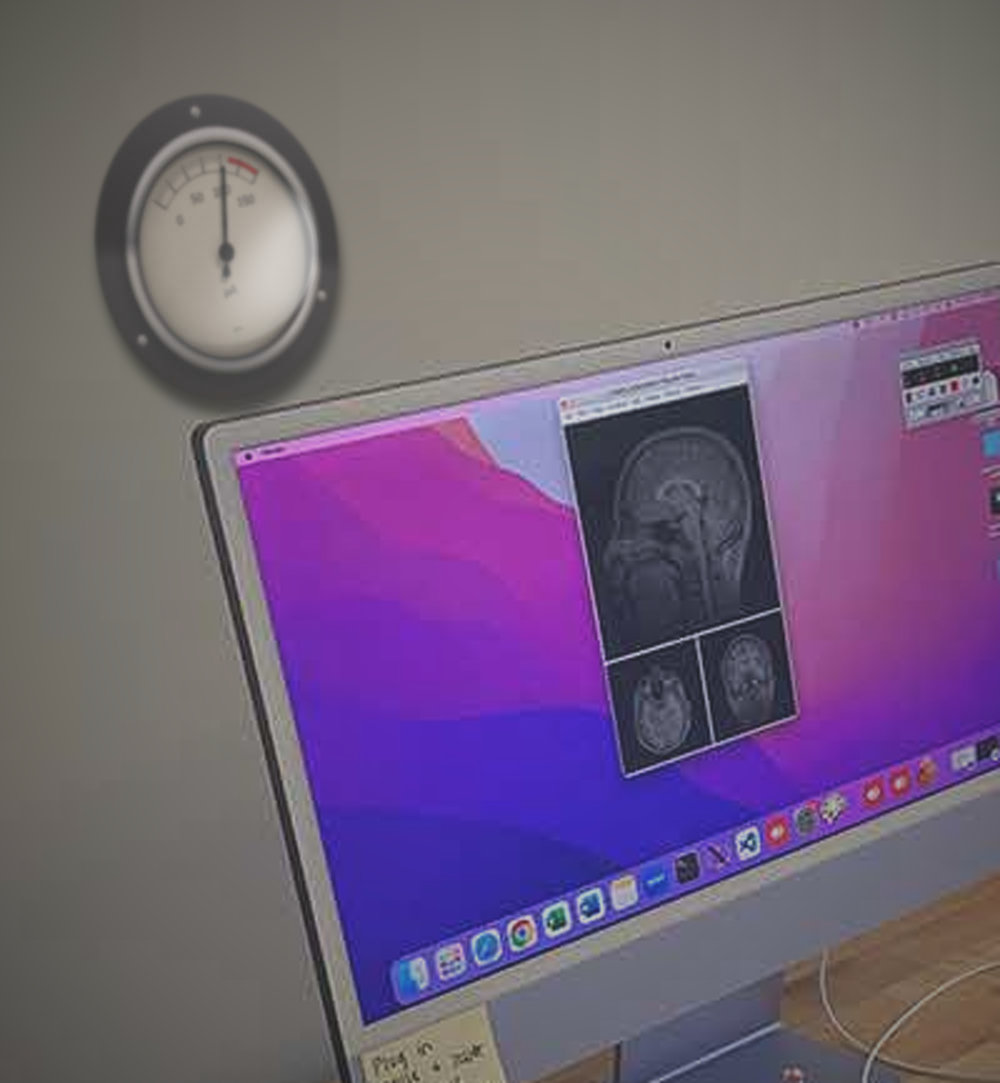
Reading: 100 µA
